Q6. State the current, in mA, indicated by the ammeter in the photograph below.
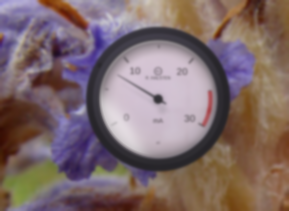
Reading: 7.5 mA
